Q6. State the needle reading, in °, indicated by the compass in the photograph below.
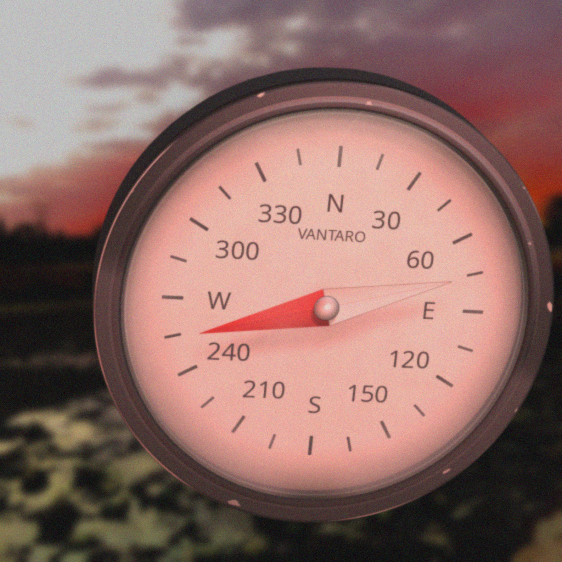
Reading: 255 °
